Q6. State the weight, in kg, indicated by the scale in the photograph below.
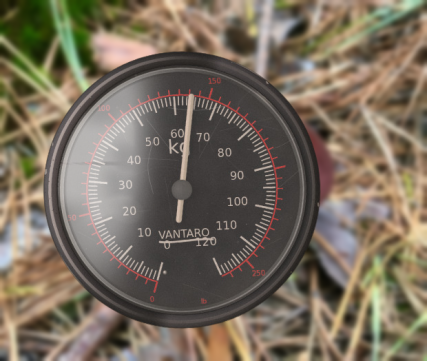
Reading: 64 kg
